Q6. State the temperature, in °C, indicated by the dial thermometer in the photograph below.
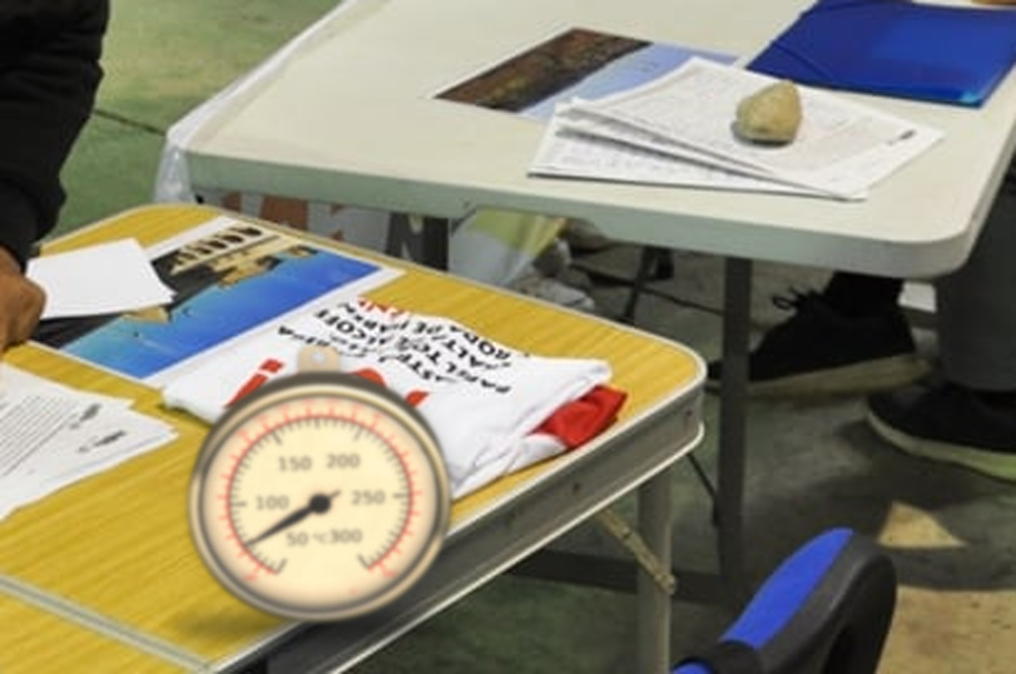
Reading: 75 °C
